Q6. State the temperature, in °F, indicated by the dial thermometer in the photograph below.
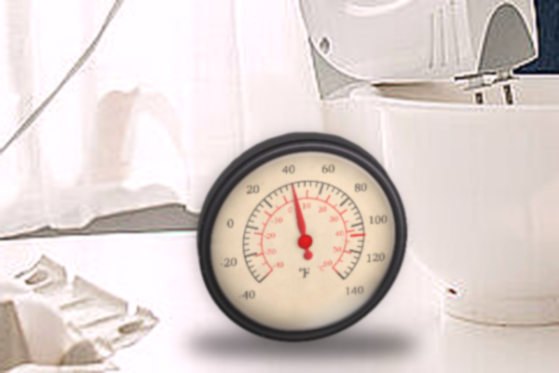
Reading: 40 °F
